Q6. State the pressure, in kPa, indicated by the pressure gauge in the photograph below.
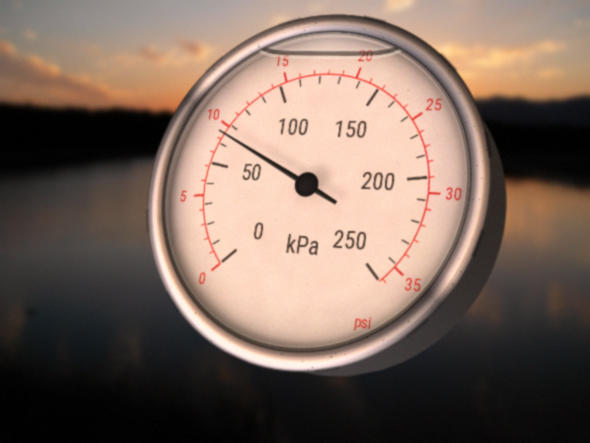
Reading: 65 kPa
